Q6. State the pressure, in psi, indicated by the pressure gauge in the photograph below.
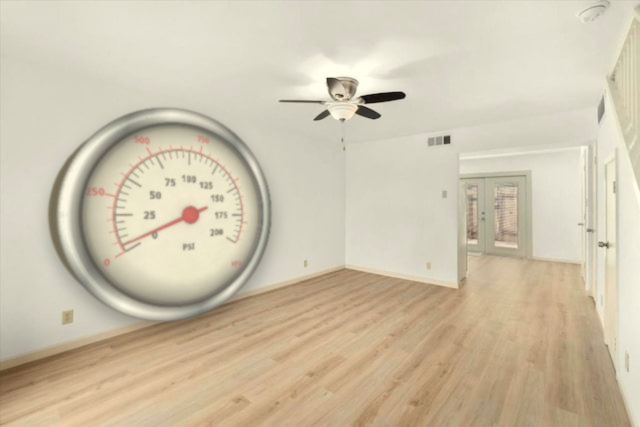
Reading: 5 psi
